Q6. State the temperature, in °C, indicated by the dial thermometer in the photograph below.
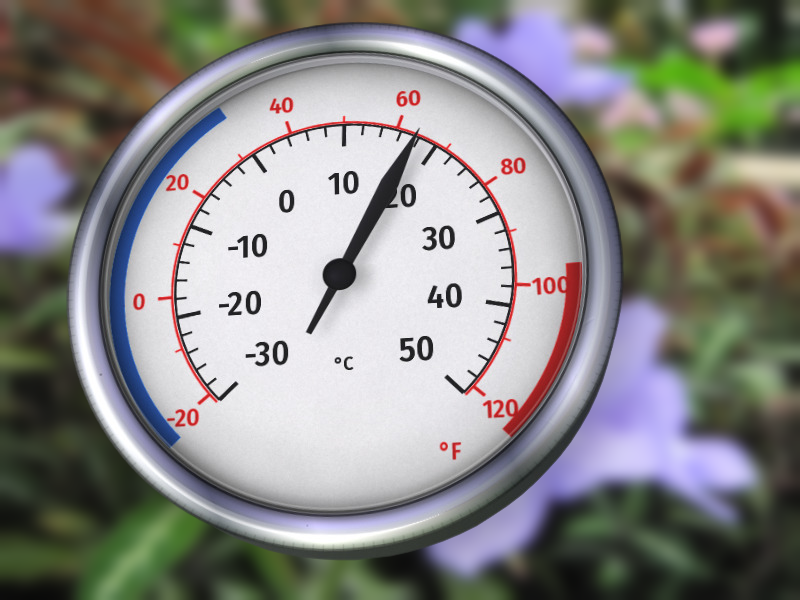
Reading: 18 °C
